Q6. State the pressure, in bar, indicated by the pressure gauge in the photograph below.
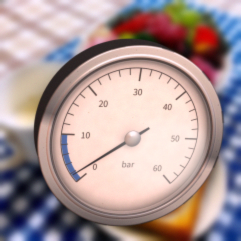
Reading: 2 bar
